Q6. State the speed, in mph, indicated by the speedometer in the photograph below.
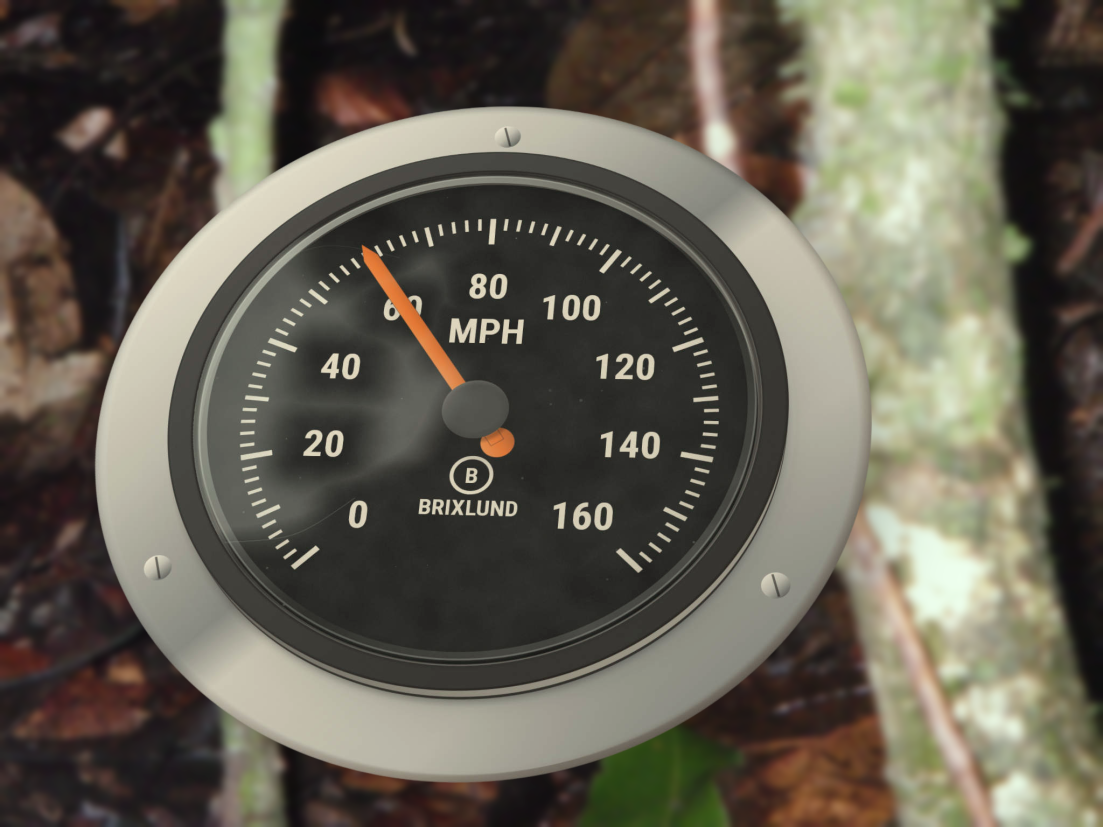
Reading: 60 mph
